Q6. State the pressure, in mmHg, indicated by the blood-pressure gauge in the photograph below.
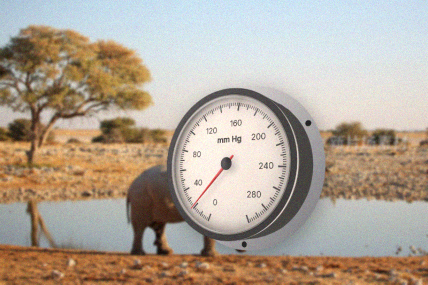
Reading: 20 mmHg
